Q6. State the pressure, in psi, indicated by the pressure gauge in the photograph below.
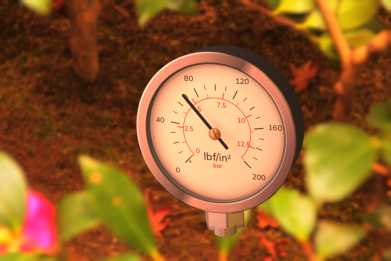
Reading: 70 psi
